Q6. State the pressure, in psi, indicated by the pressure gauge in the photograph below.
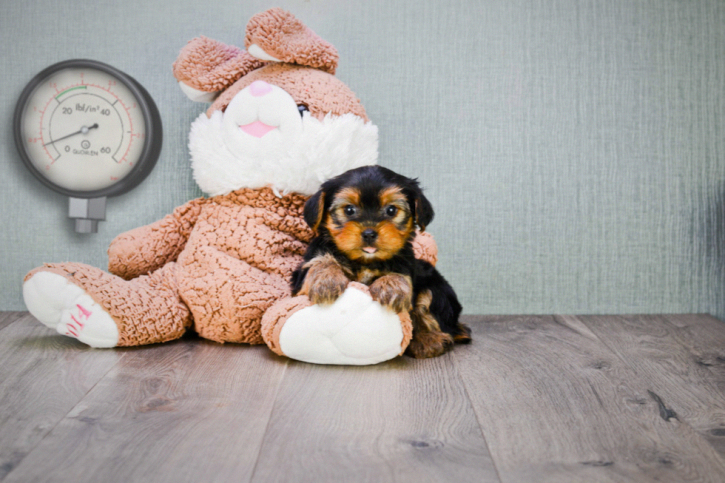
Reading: 5 psi
